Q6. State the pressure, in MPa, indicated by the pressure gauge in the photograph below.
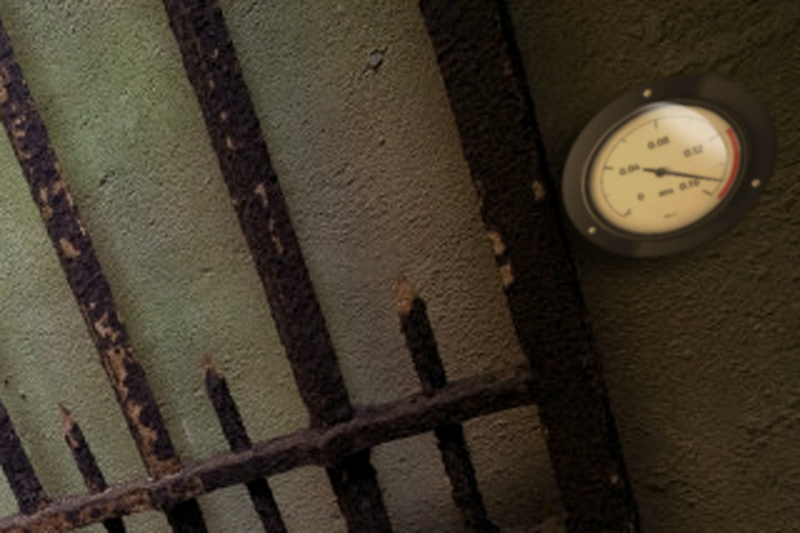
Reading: 0.15 MPa
